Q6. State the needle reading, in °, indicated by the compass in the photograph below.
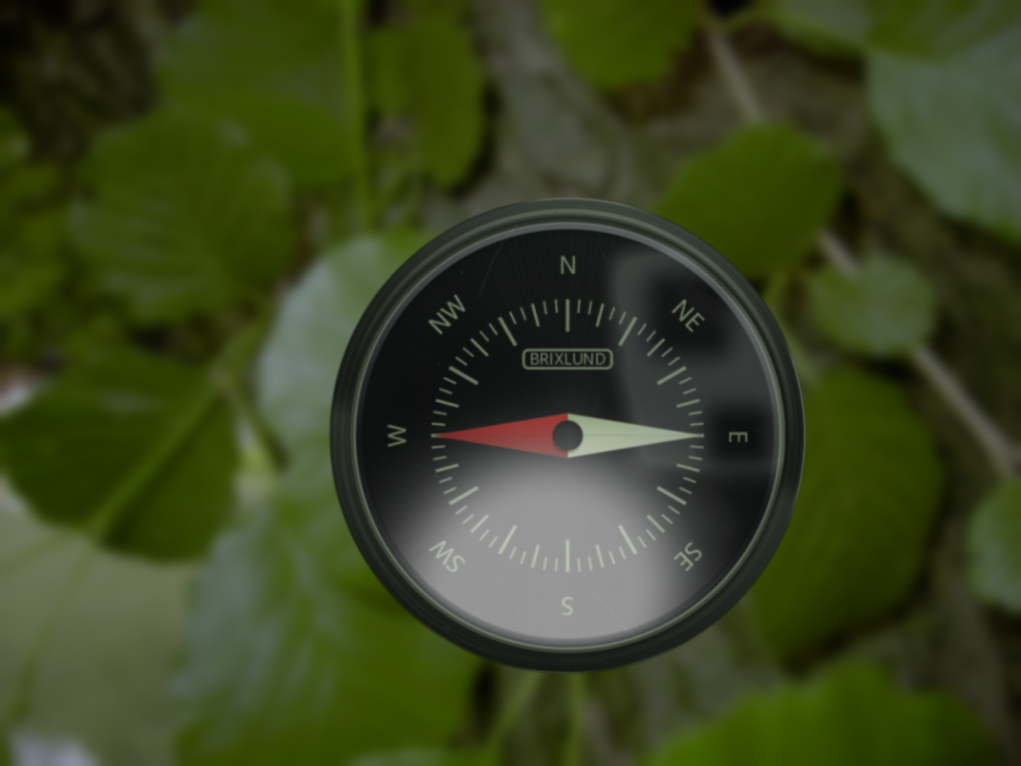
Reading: 270 °
